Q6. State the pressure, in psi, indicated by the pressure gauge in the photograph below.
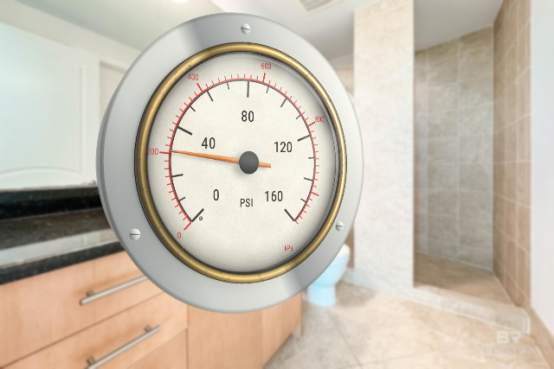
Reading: 30 psi
